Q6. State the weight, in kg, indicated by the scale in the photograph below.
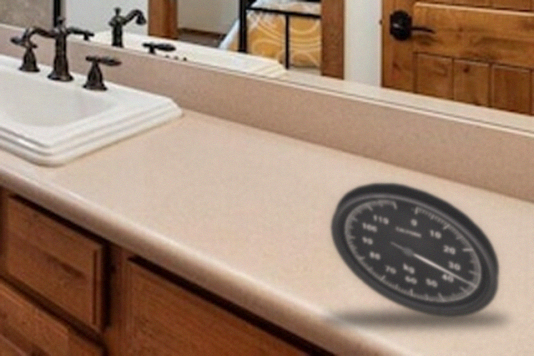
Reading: 35 kg
